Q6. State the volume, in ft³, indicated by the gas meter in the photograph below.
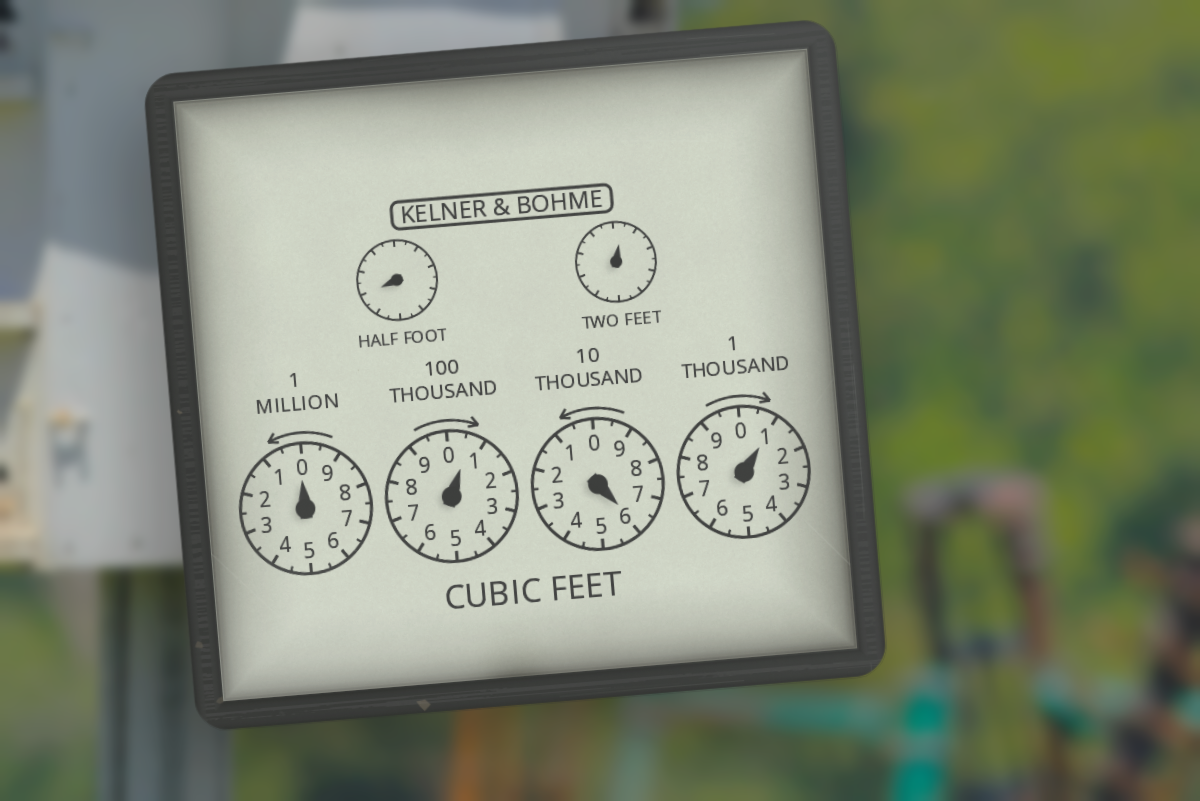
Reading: 6100 ft³
